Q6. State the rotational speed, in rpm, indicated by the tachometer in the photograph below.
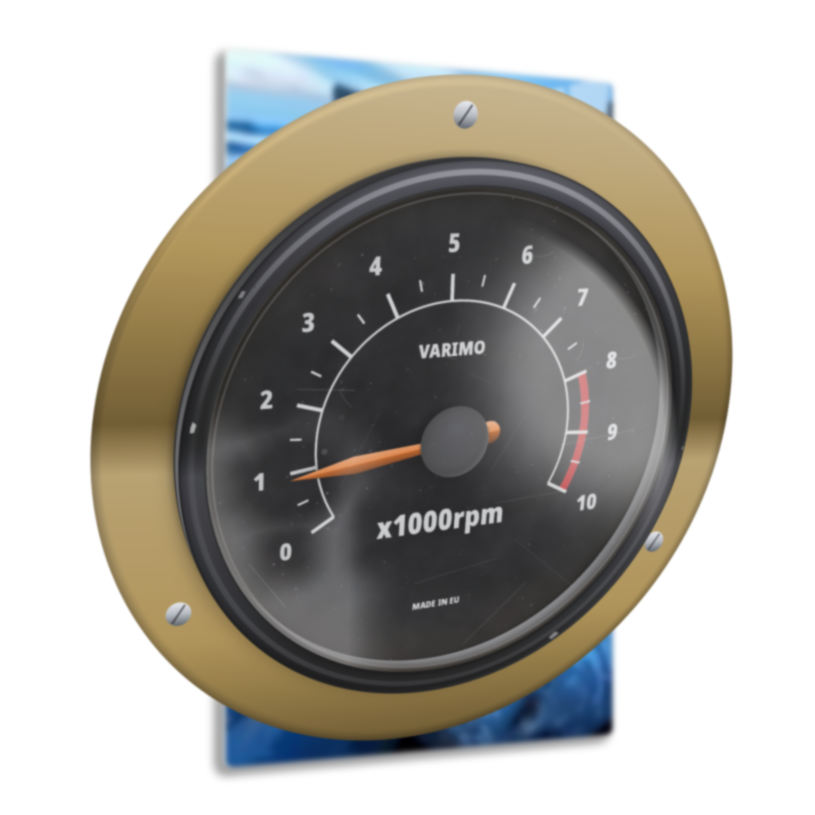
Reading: 1000 rpm
